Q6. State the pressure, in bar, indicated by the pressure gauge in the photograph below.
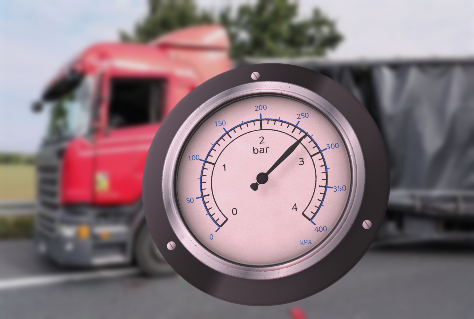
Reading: 2.7 bar
